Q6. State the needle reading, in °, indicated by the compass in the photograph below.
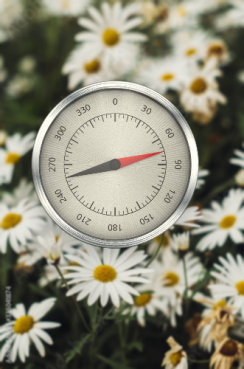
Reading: 75 °
